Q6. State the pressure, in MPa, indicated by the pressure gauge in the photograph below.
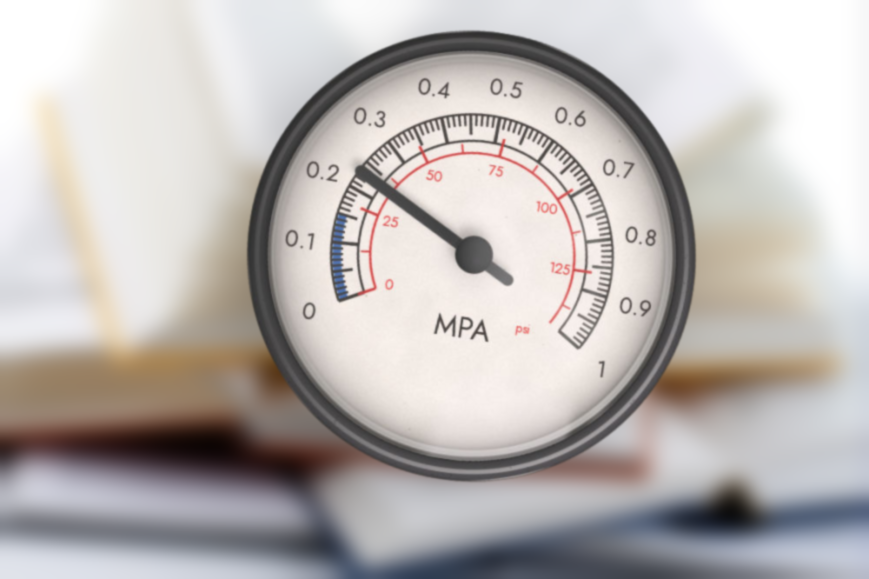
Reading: 0.23 MPa
